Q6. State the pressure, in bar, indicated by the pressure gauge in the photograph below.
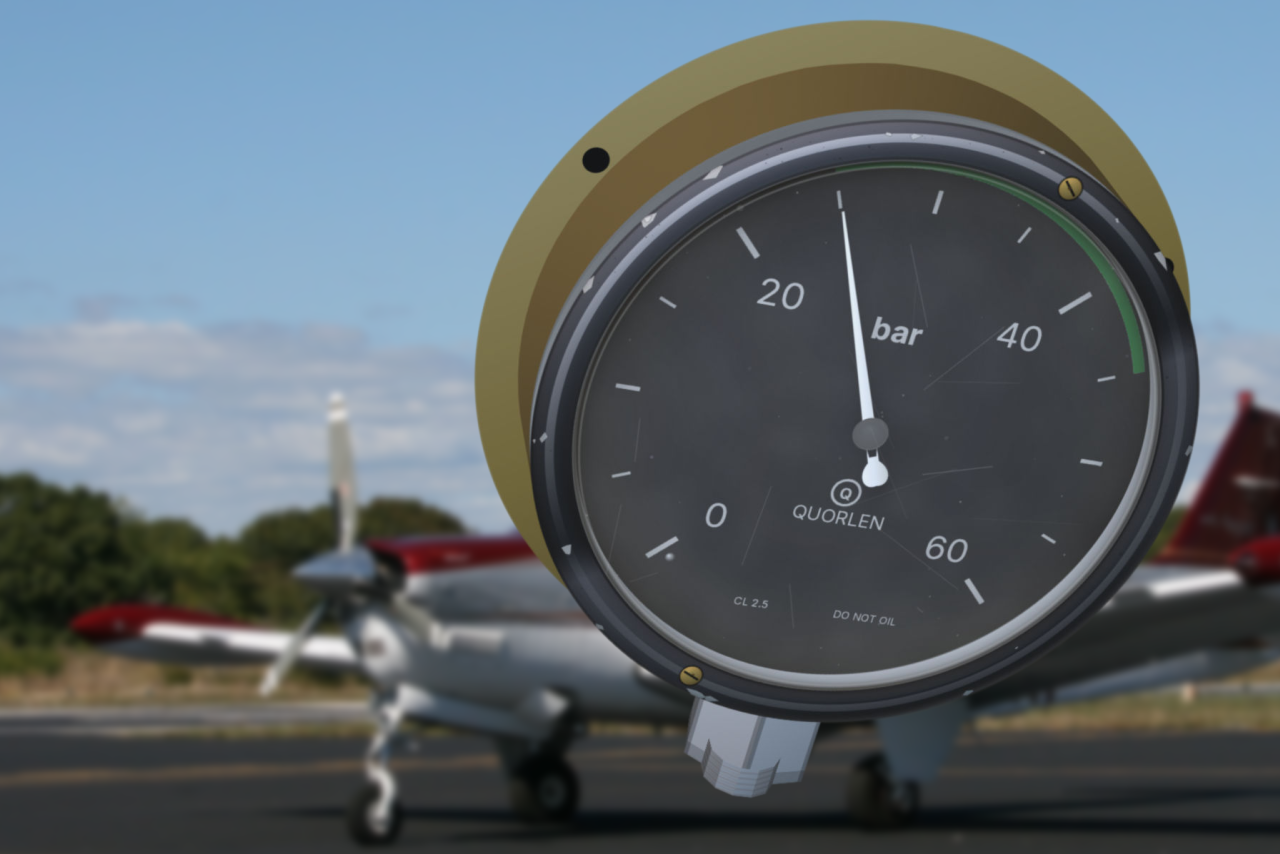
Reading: 25 bar
